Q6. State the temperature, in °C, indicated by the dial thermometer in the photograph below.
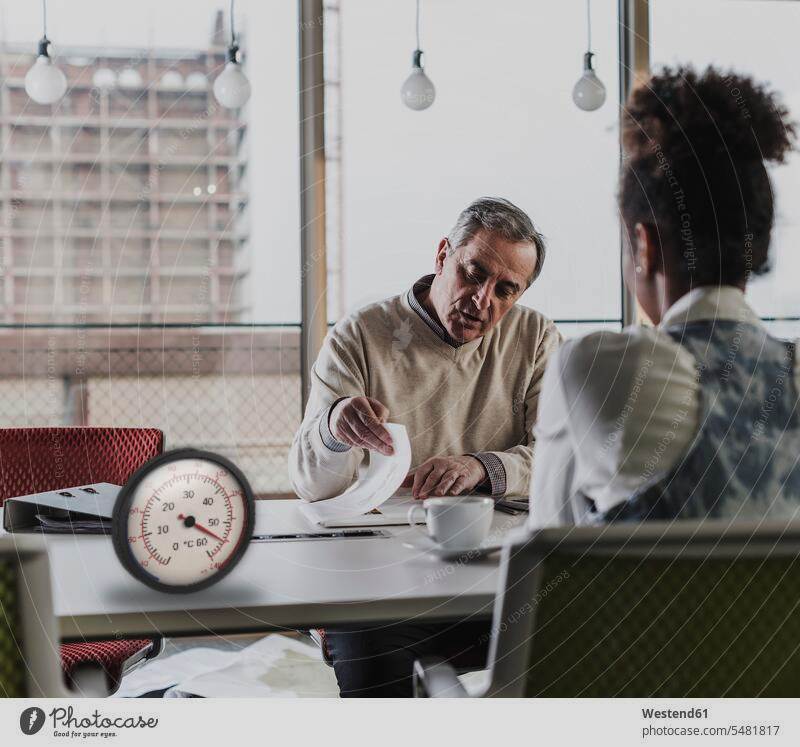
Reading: 55 °C
